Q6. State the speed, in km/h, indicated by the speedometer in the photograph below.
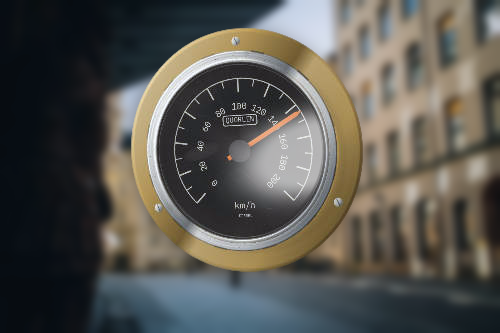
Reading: 145 km/h
